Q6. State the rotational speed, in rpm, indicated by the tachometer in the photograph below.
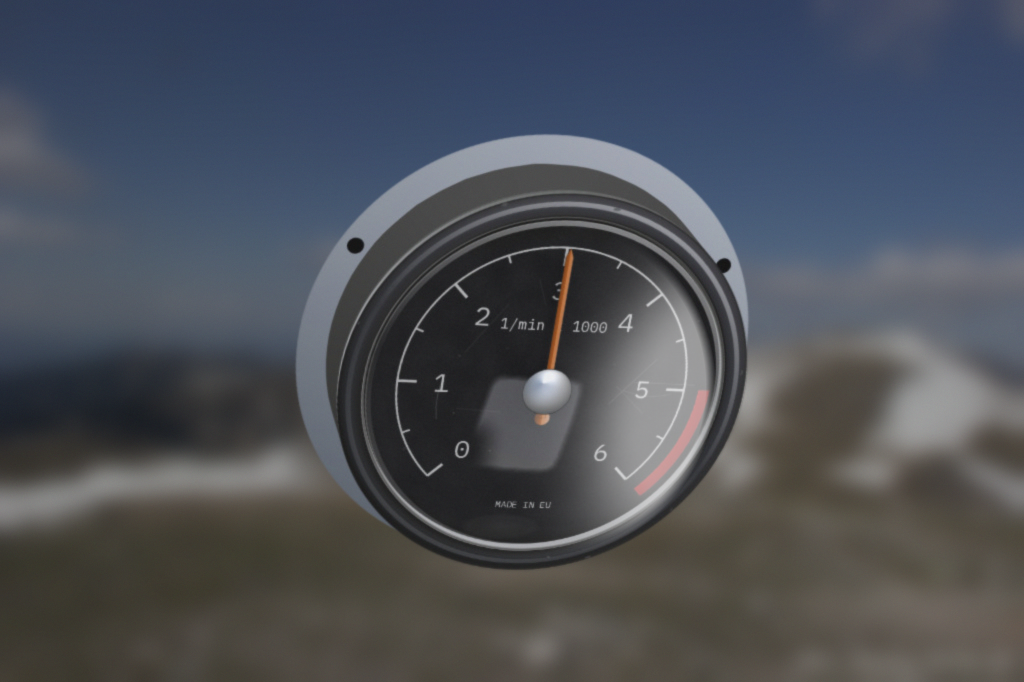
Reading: 3000 rpm
